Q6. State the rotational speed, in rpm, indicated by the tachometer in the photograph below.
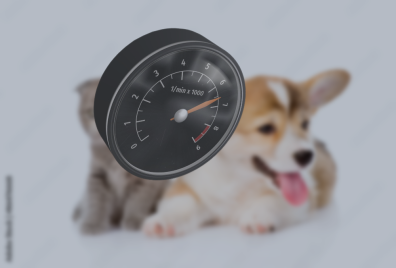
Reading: 6500 rpm
